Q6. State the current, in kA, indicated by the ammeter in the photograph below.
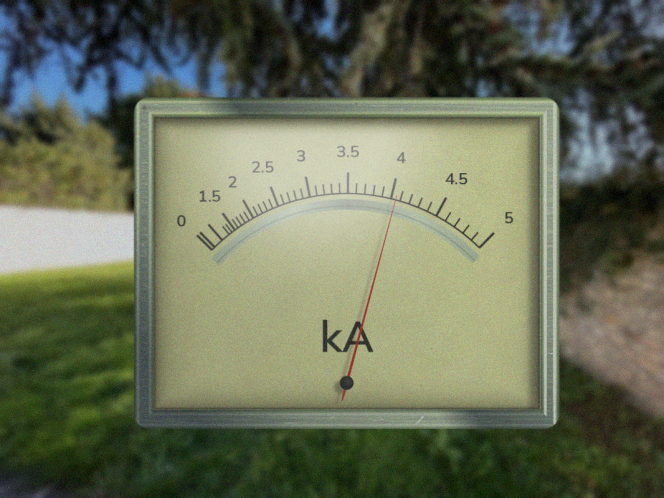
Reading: 4.05 kA
